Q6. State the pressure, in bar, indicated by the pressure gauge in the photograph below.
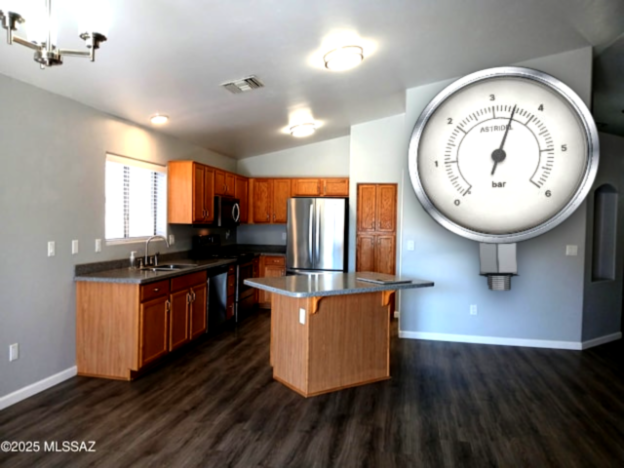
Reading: 3.5 bar
